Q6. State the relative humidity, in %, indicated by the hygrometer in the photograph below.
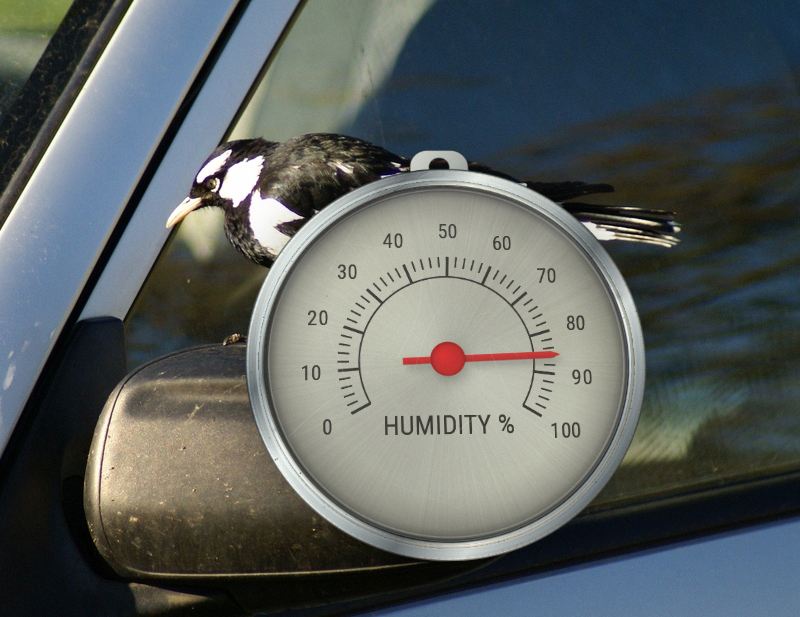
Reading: 86 %
